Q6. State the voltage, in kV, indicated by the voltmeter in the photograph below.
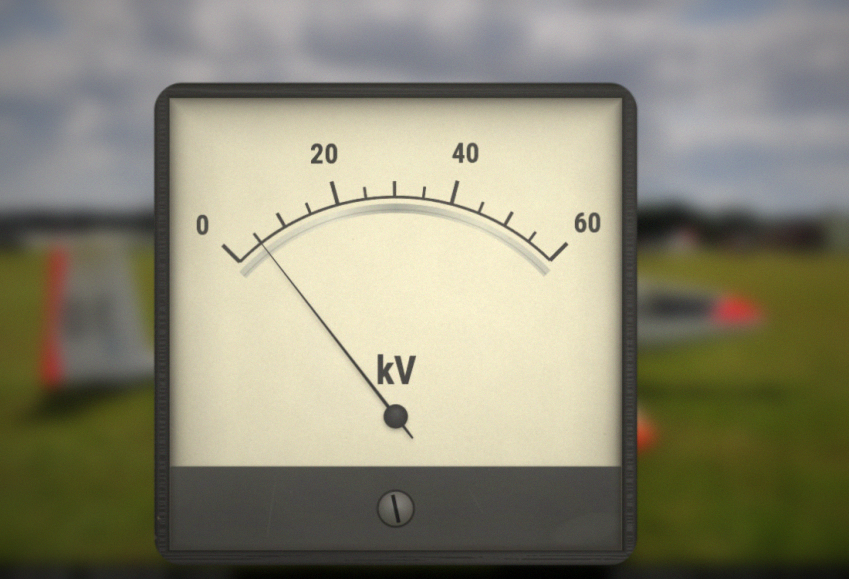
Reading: 5 kV
